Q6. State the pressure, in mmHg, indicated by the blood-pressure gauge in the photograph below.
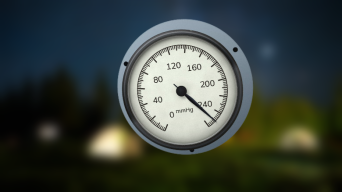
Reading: 250 mmHg
